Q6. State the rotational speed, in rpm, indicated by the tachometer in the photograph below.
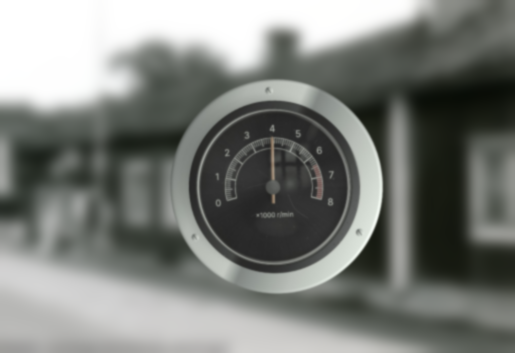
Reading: 4000 rpm
